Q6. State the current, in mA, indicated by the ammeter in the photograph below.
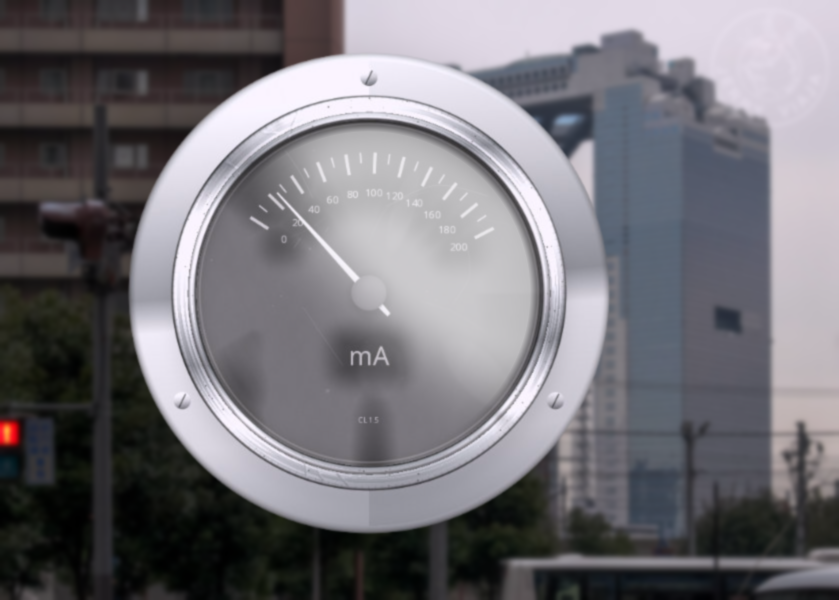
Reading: 25 mA
